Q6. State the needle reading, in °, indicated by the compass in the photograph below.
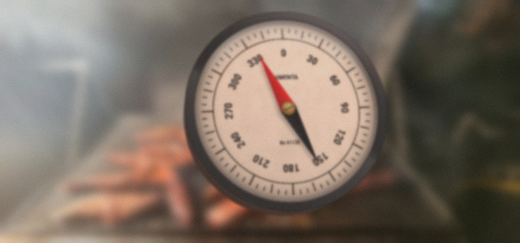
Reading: 335 °
